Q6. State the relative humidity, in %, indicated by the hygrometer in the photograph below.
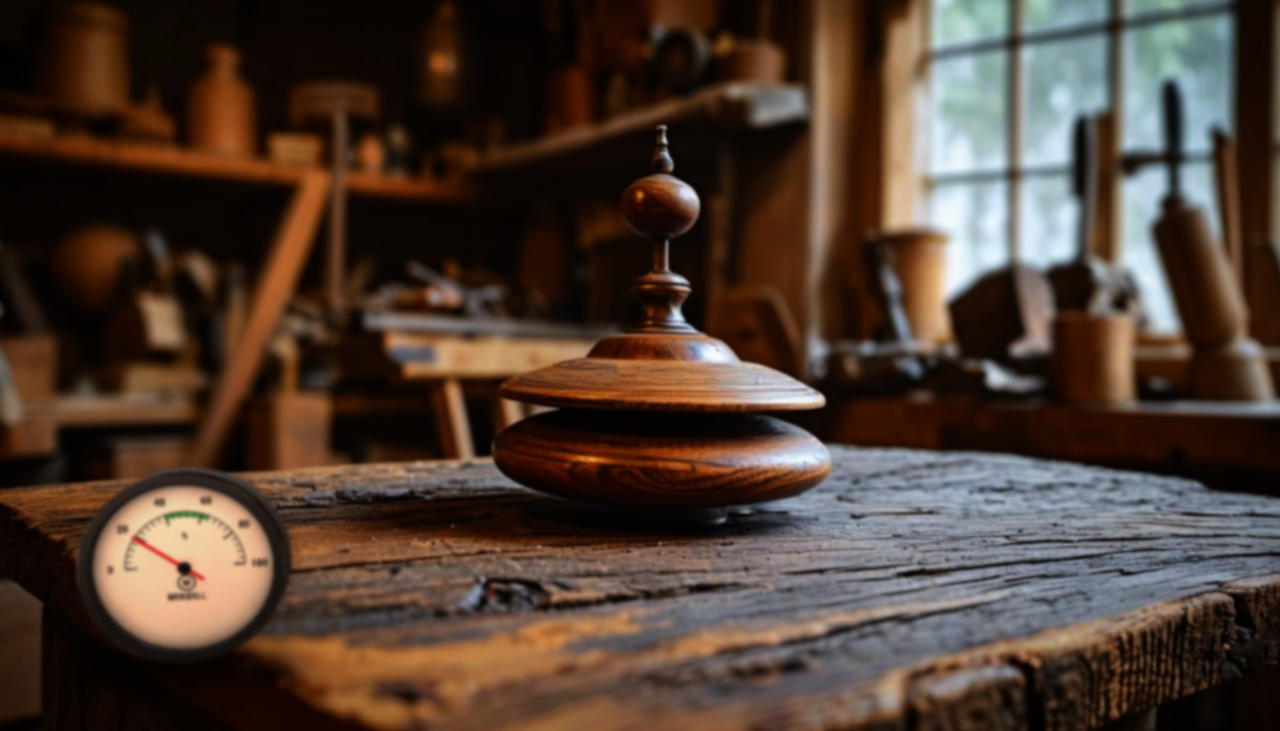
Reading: 20 %
